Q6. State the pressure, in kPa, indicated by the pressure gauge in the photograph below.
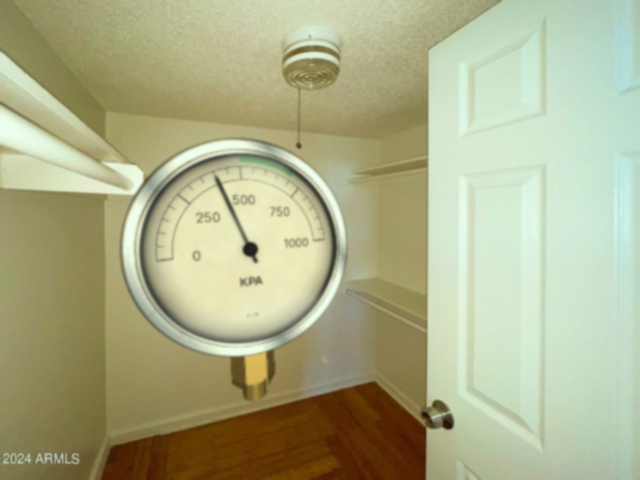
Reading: 400 kPa
